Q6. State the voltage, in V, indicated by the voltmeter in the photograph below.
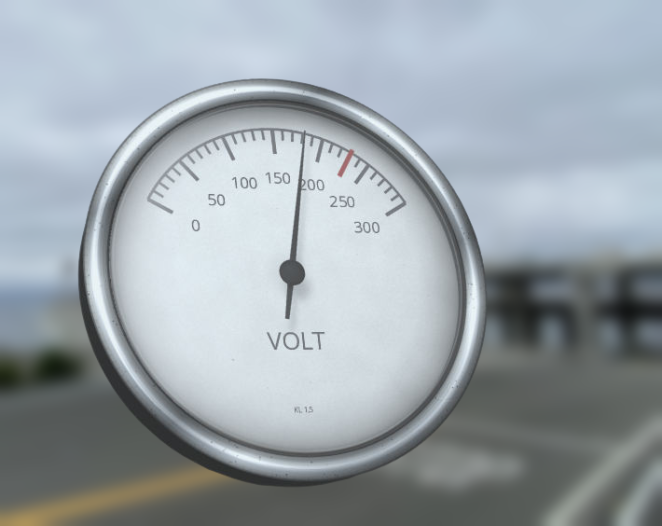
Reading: 180 V
